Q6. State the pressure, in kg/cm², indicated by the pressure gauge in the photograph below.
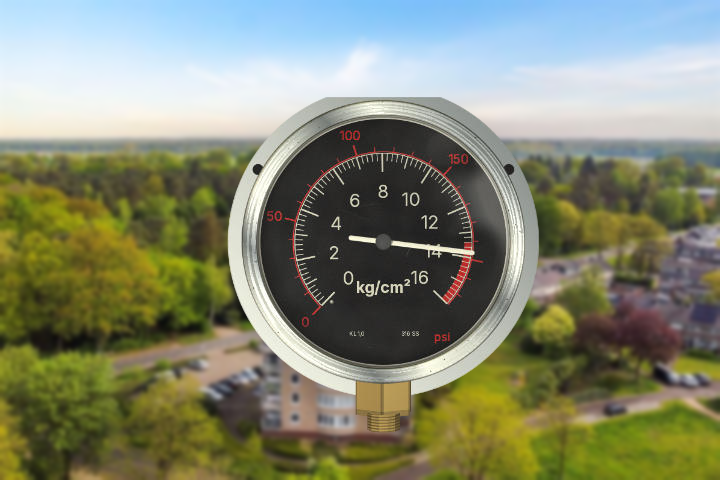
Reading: 13.8 kg/cm²
